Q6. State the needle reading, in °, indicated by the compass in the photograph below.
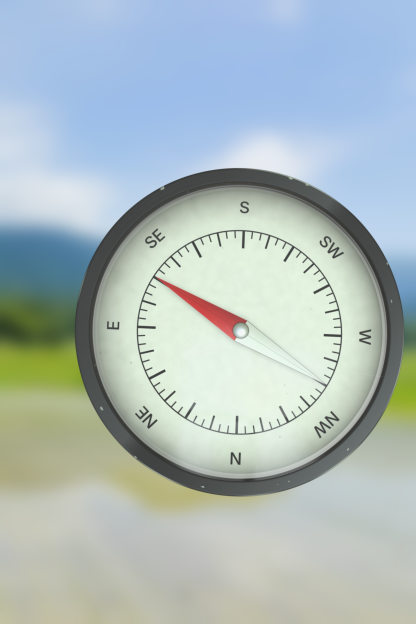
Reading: 120 °
